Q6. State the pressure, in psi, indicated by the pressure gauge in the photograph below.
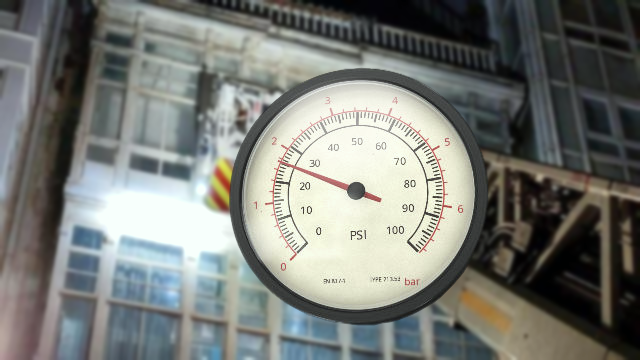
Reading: 25 psi
